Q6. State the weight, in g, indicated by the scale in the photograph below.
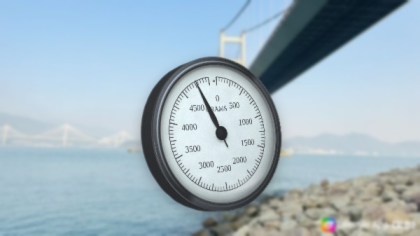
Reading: 4750 g
